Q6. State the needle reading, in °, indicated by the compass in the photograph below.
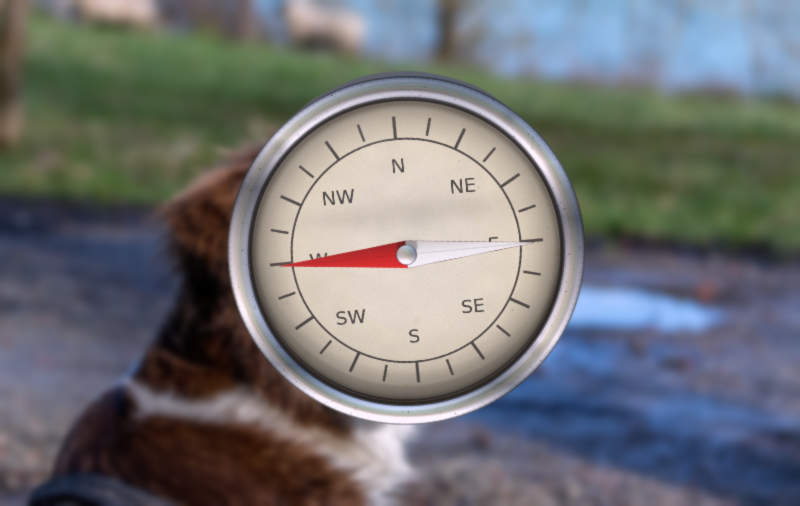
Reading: 270 °
